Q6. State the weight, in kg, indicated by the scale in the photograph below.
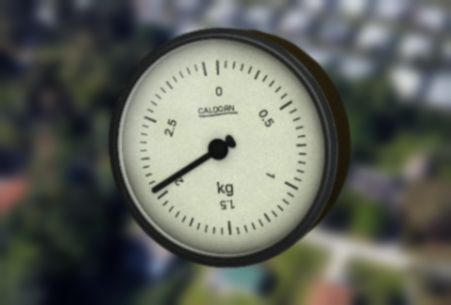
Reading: 2.05 kg
